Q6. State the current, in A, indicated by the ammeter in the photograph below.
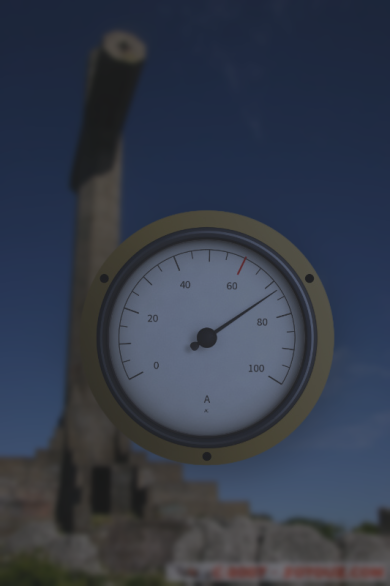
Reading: 72.5 A
